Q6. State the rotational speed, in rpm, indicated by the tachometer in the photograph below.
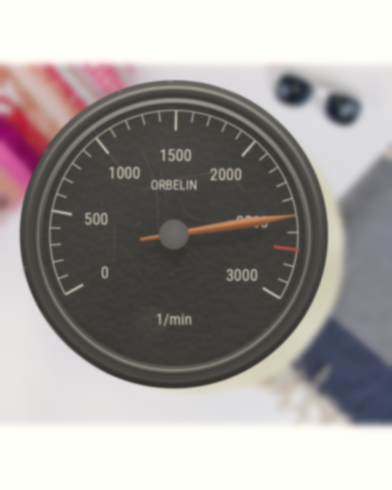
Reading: 2500 rpm
